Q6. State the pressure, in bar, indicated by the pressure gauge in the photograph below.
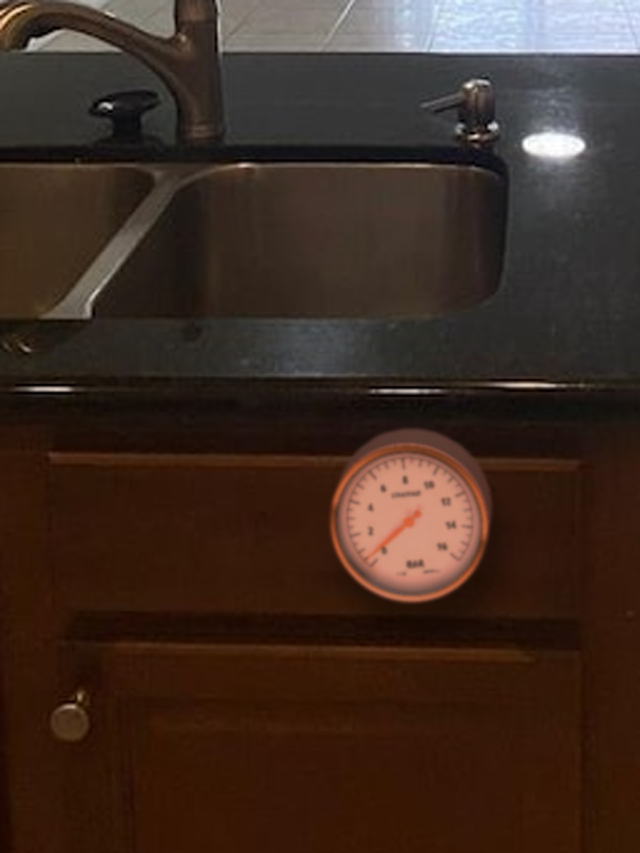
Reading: 0.5 bar
